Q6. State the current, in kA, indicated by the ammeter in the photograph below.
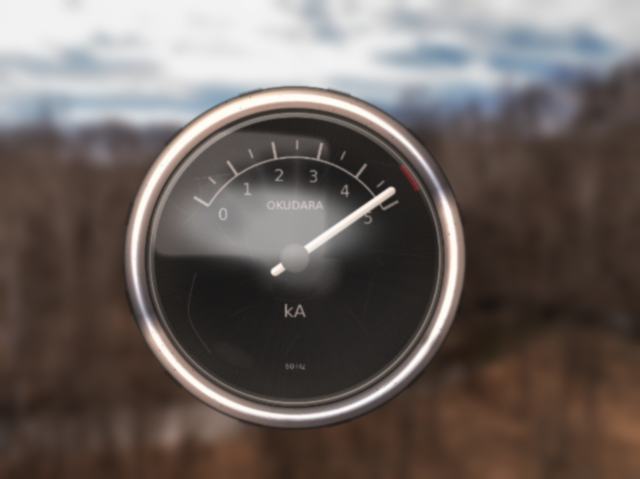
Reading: 4.75 kA
